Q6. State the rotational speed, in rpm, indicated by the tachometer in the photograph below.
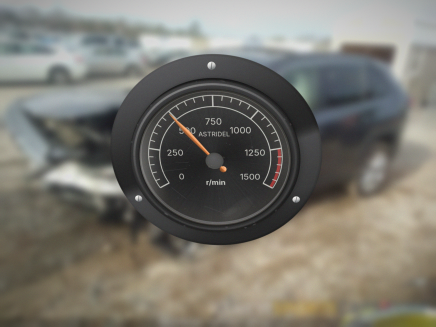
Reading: 500 rpm
